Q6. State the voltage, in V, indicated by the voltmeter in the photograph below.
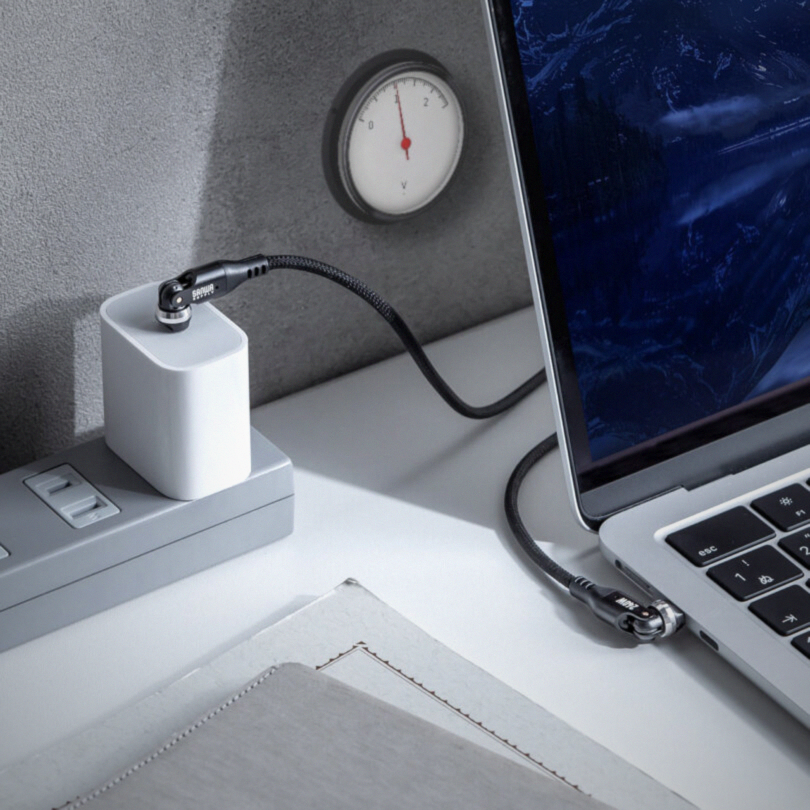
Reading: 1 V
